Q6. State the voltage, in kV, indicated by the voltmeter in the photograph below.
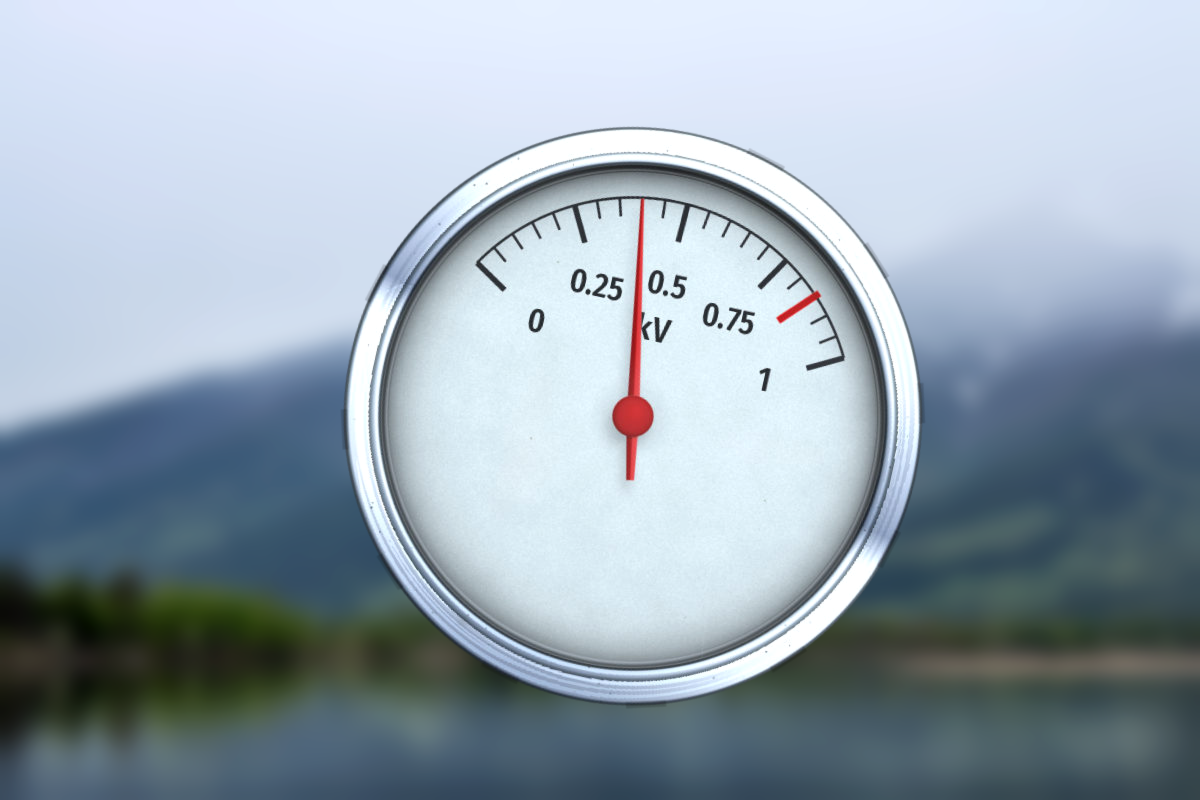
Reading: 0.4 kV
